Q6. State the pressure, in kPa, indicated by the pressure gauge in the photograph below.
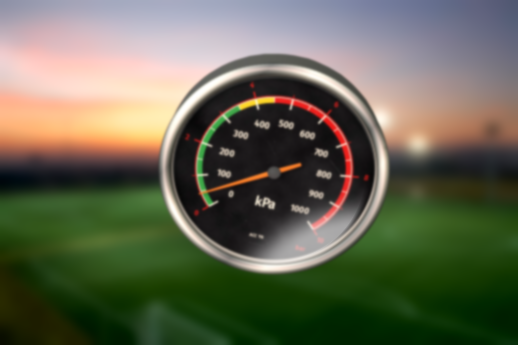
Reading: 50 kPa
